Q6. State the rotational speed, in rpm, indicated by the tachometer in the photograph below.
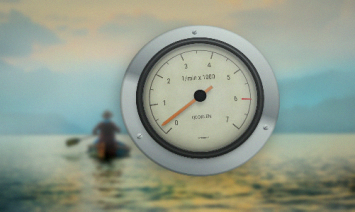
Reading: 250 rpm
